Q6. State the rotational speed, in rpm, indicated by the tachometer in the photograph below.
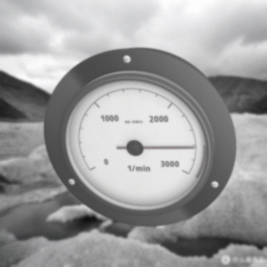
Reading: 2600 rpm
